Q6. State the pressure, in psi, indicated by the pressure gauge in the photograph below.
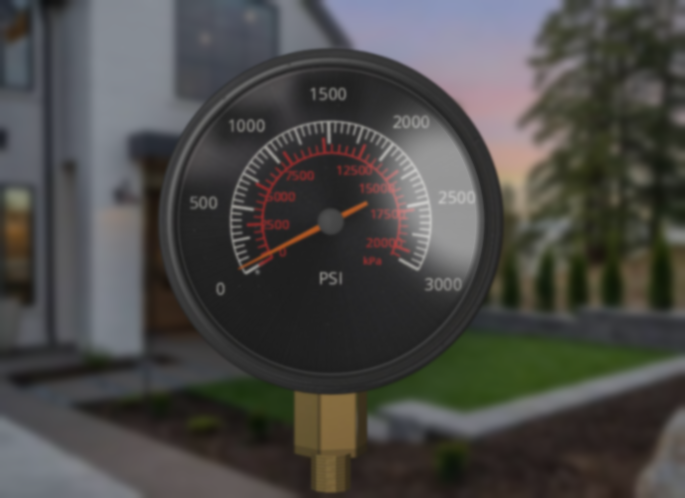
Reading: 50 psi
